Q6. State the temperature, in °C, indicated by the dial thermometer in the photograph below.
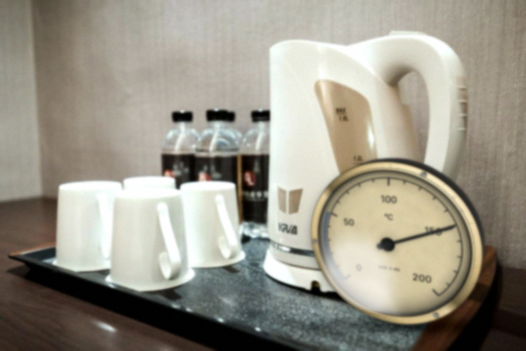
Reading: 150 °C
